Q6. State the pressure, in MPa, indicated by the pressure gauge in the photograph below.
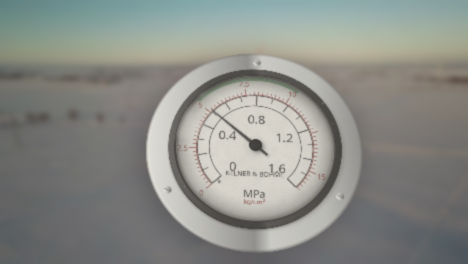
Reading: 0.5 MPa
